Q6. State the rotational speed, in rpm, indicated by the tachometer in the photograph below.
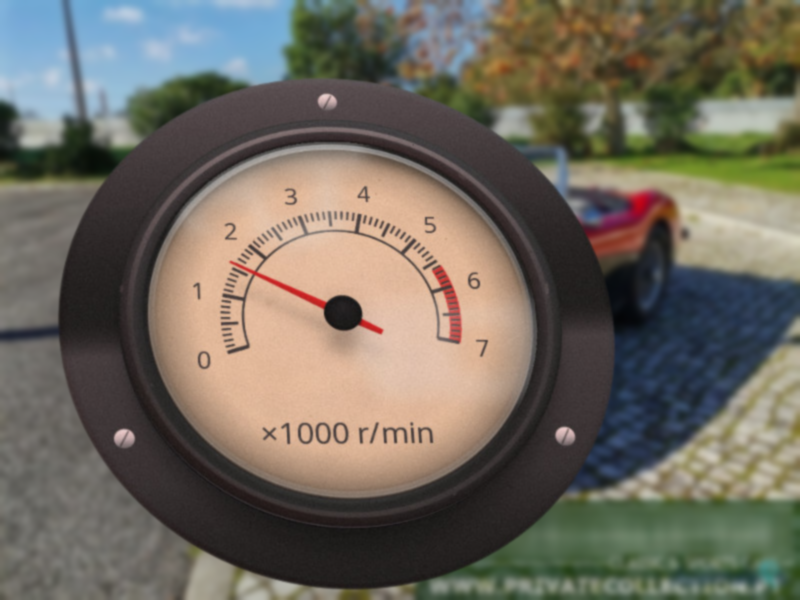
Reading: 1500 rpm
